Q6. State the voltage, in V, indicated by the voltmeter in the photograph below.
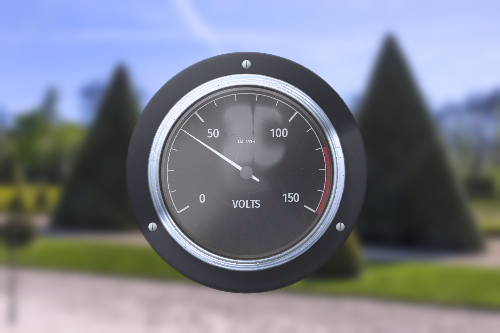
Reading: 40 V
